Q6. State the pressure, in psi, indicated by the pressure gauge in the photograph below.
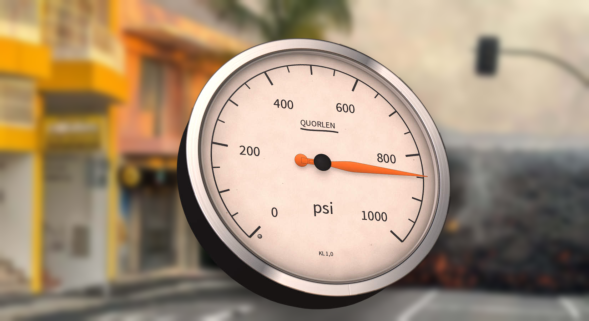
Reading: 850 psi
